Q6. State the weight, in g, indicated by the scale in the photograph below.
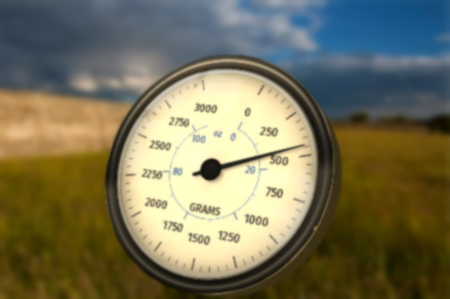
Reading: 450 g
